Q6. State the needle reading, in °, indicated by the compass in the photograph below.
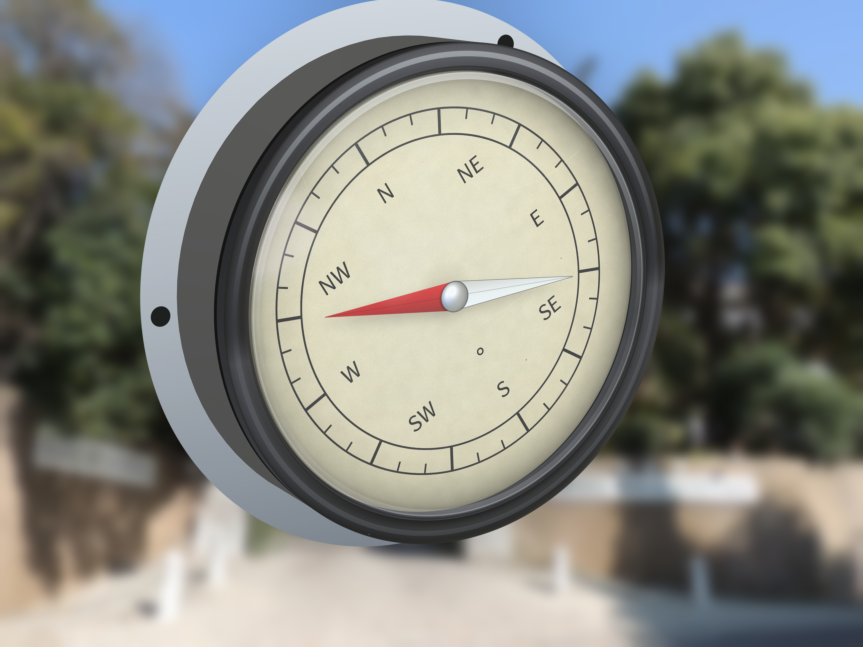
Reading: 300 °
